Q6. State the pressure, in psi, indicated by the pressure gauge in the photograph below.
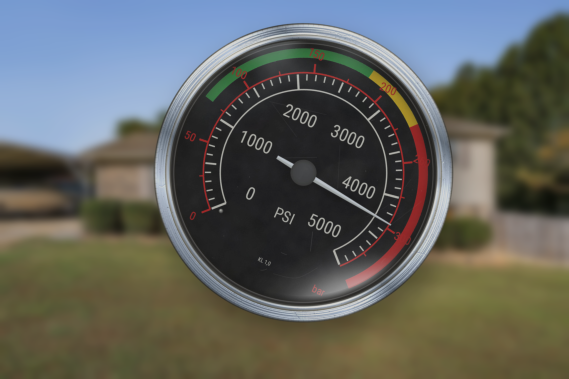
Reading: 4300 psi
